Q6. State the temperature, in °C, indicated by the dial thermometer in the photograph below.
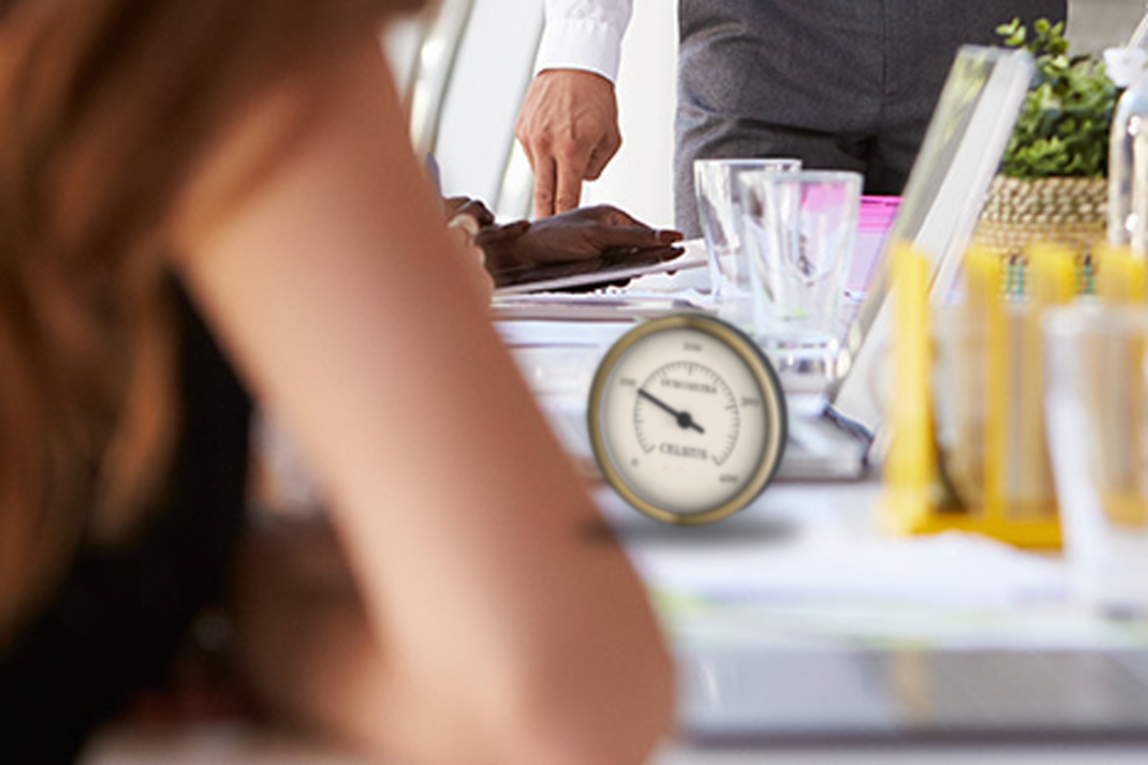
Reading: 100 °C
